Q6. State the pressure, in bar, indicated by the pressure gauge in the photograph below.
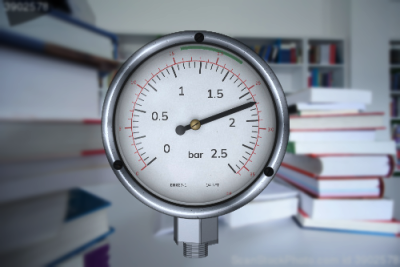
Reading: 1.85 bar
